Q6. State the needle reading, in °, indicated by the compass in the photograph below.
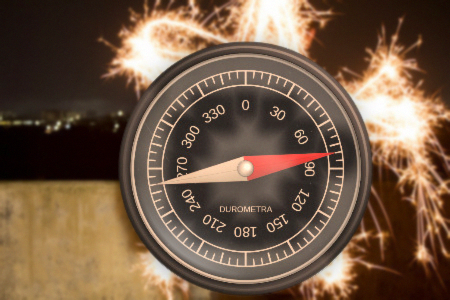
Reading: 80 °
